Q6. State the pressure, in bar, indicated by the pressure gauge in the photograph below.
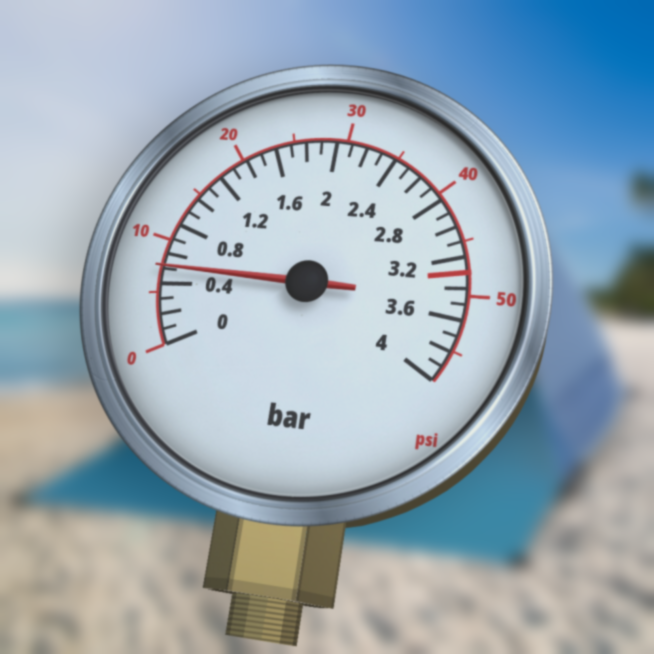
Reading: 0.5 bar
